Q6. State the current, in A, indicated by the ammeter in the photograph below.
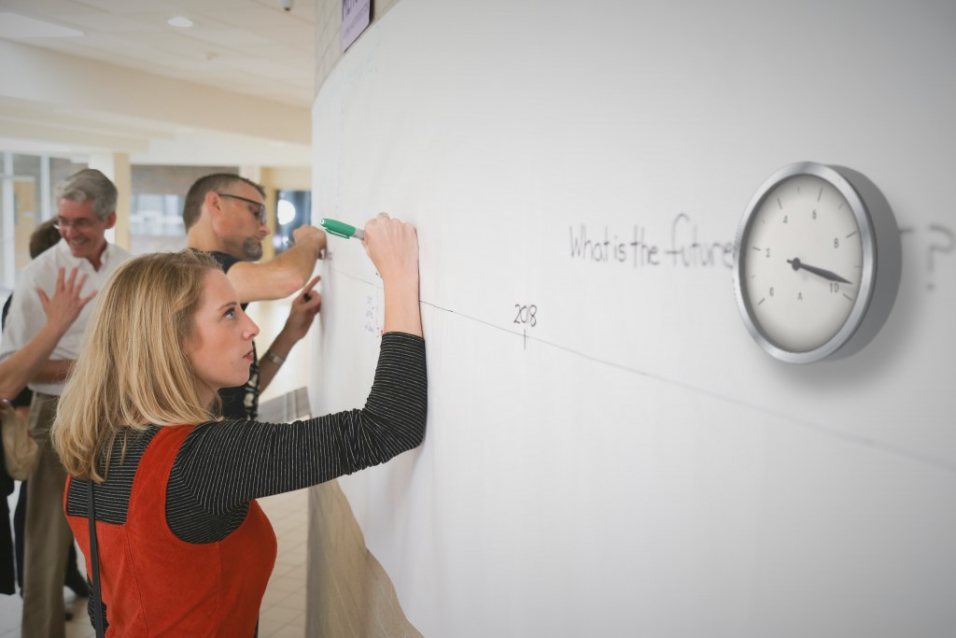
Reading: 9.5 A
